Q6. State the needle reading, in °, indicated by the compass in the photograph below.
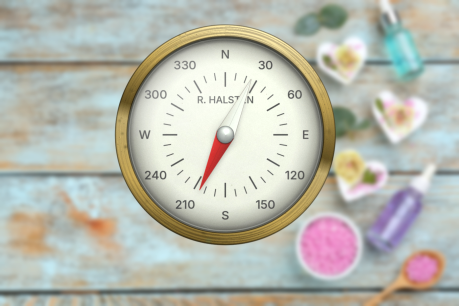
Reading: 205 °
